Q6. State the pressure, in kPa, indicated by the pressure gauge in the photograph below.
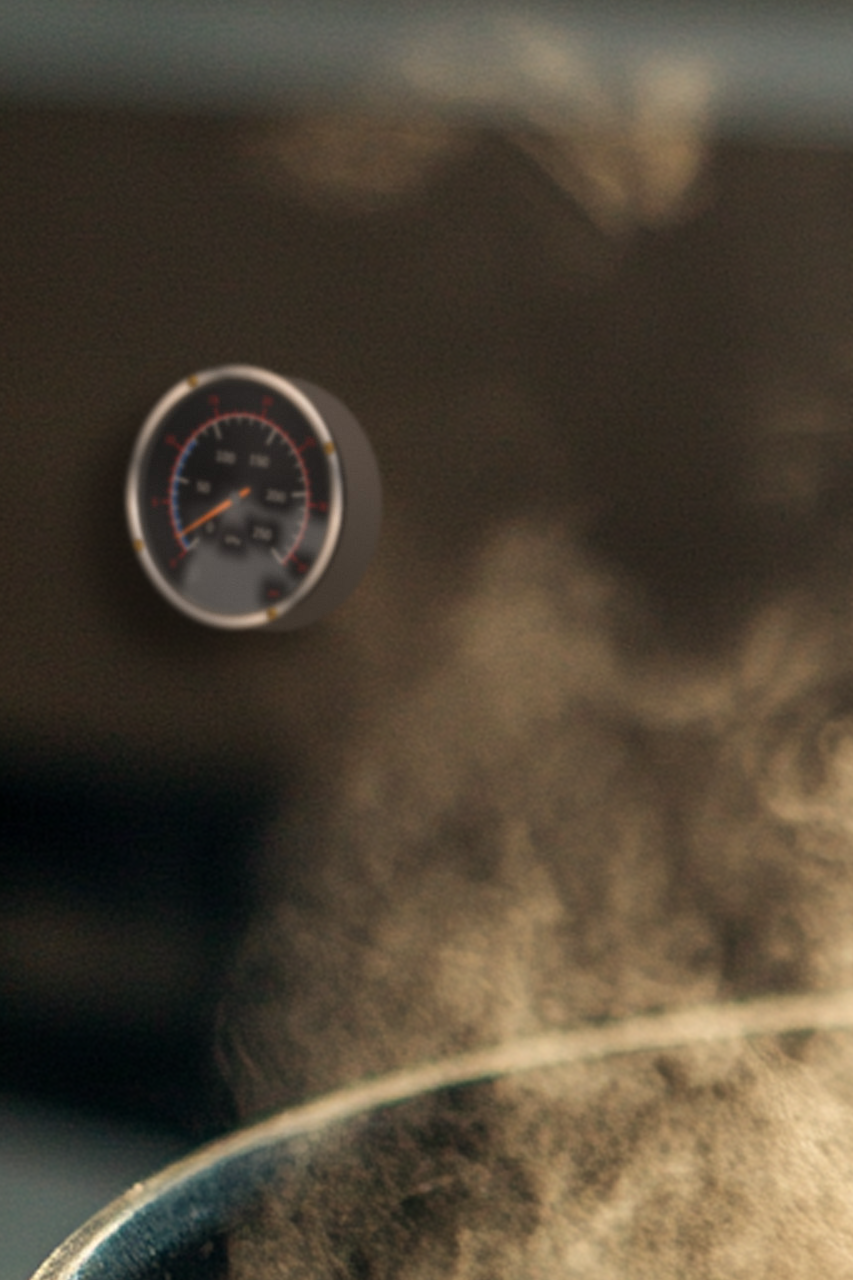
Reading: 10 kPa
